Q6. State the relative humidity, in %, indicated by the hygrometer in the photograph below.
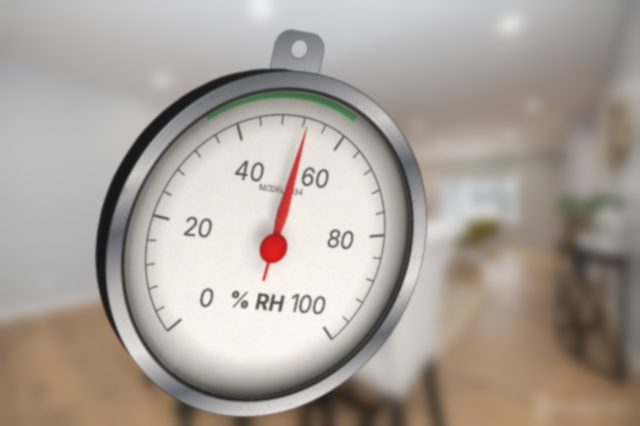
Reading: 52 %
